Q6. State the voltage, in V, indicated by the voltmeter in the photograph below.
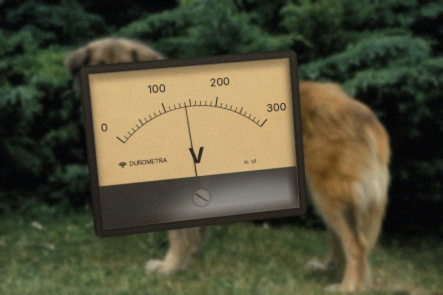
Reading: 140 V
